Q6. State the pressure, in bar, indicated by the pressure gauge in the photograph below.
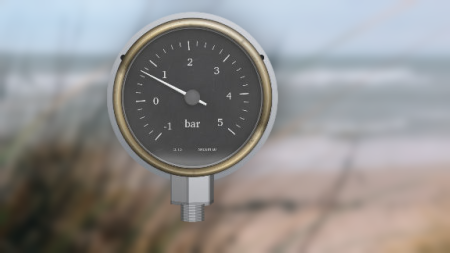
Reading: 0.7 bar
